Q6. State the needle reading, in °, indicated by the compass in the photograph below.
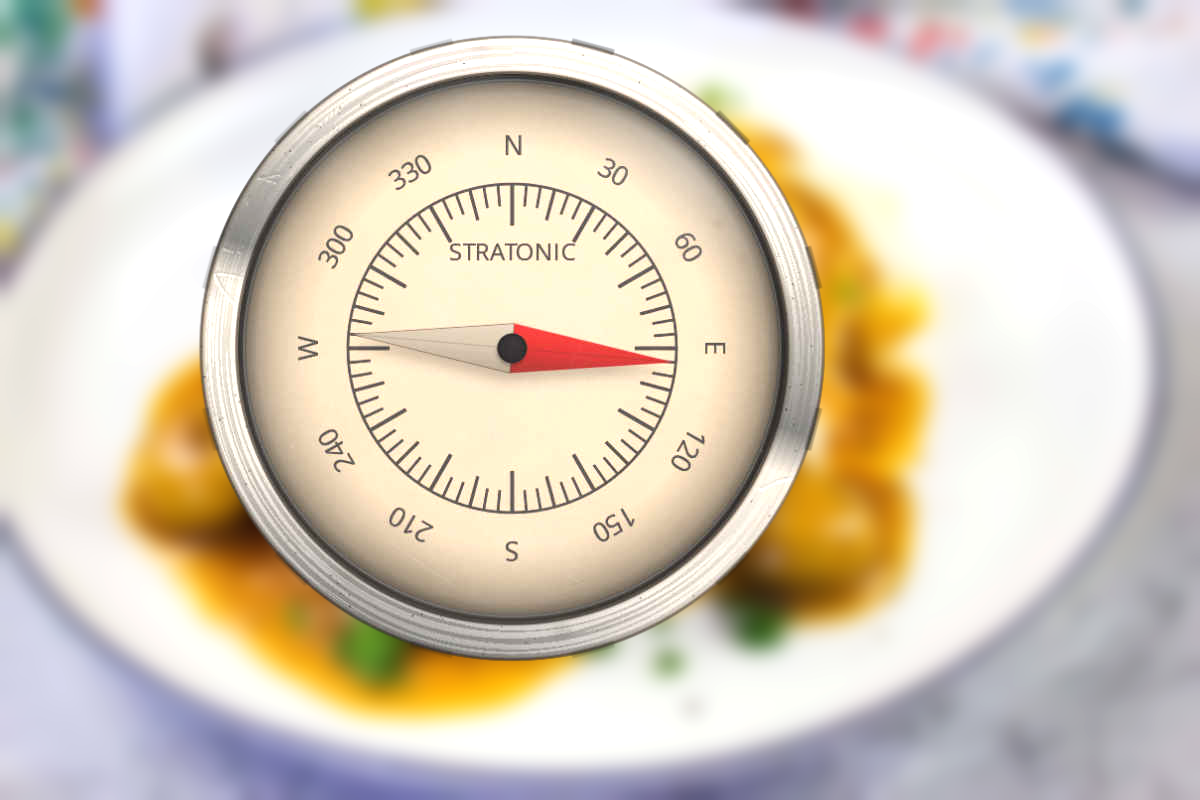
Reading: 95 °
